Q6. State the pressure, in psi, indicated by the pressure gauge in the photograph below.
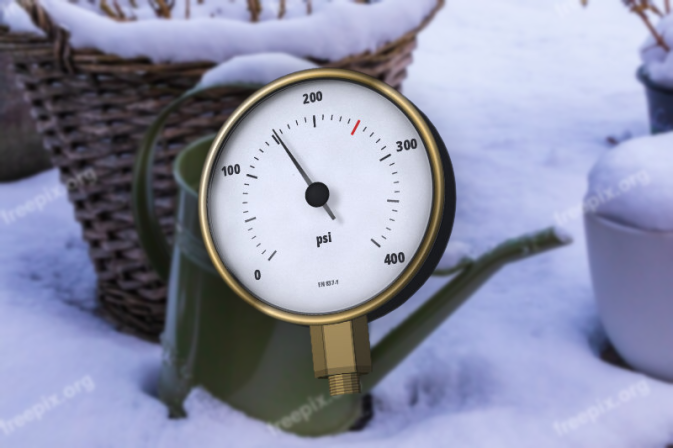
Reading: 155 psi
